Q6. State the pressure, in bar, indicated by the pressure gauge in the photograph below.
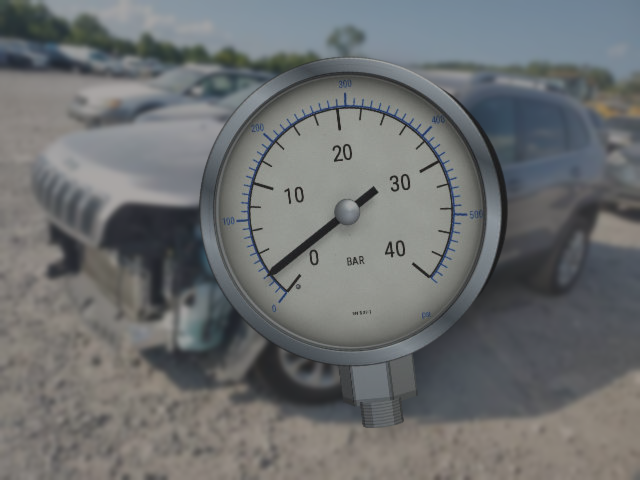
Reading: 2 bar
